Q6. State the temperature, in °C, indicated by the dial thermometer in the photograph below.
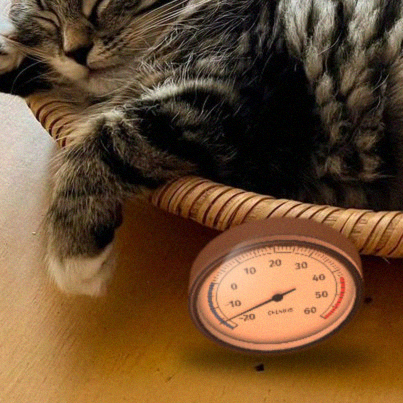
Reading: -15 °C
